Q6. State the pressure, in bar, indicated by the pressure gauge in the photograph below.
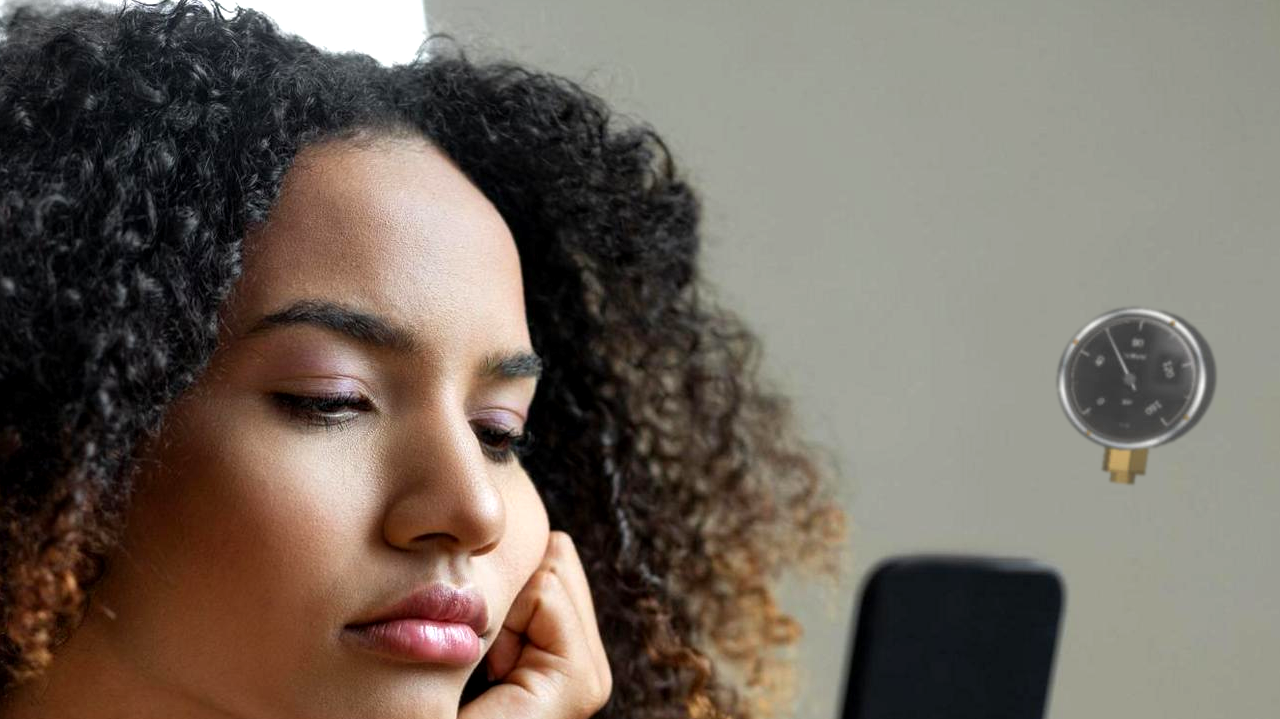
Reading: 60 bar
